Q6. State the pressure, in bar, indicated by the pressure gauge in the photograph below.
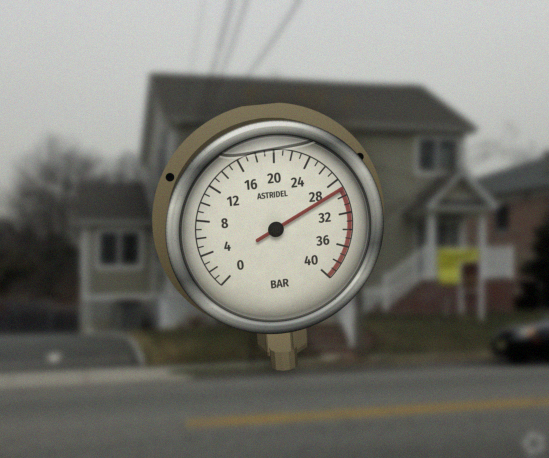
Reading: 29 bar
